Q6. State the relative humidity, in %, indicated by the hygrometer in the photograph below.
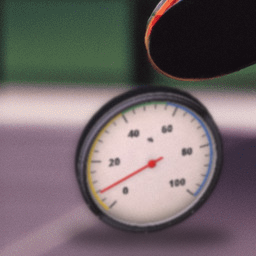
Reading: 8 %
